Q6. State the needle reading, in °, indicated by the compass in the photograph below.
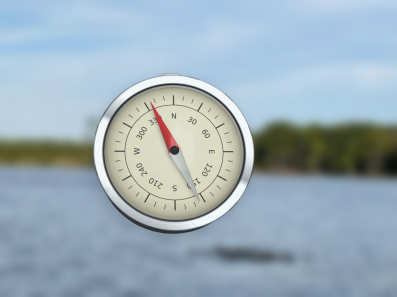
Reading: 335 °
